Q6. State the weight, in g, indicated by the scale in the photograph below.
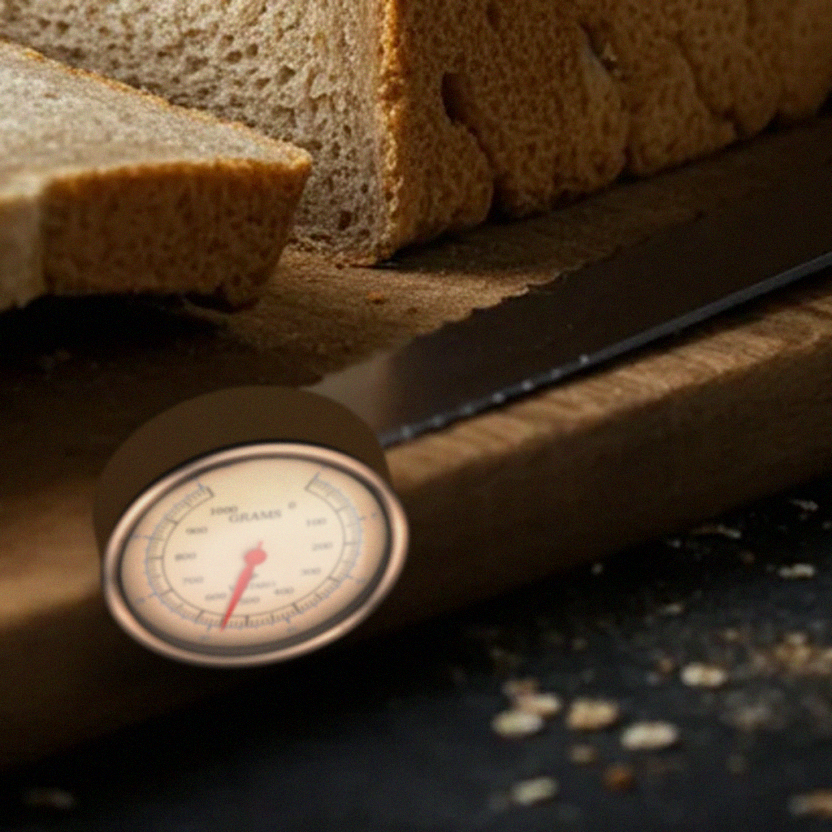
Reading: 550 g
